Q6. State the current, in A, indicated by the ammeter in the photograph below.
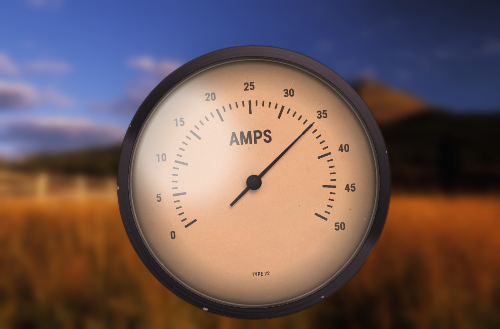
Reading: 35 A
